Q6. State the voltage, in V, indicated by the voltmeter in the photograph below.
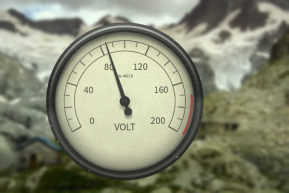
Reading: 85 V
